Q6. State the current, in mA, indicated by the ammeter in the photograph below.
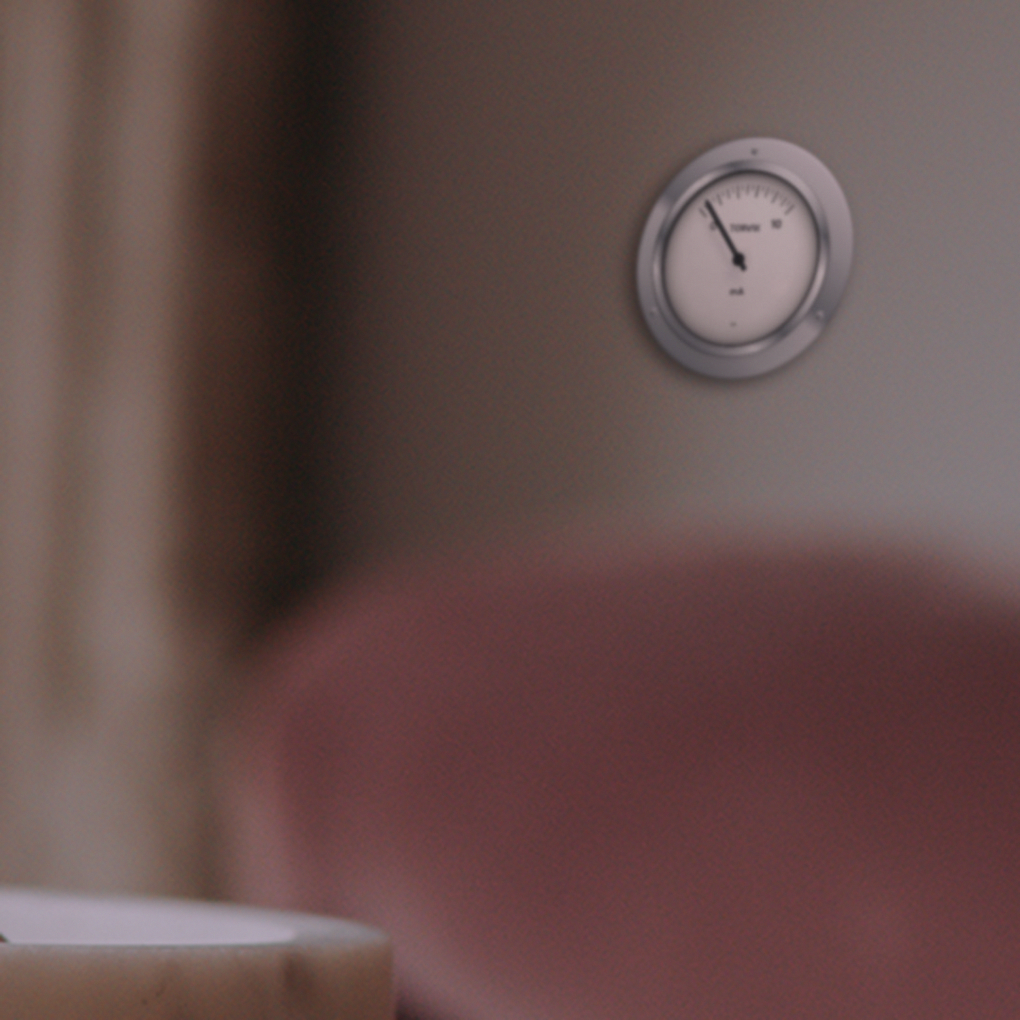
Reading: 1 mA
